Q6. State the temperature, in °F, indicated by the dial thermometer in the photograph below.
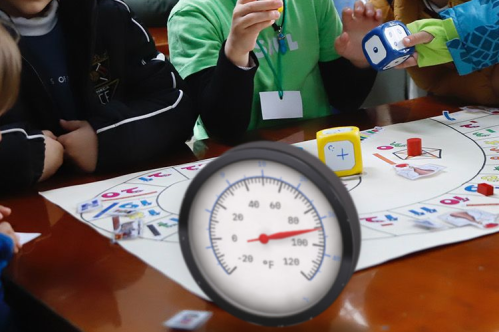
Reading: 90 °F
